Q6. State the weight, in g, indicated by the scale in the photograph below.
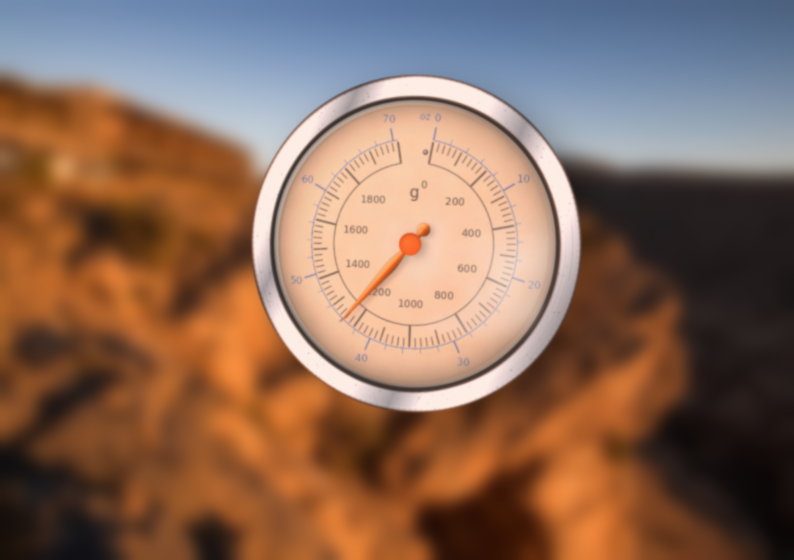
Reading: 1240 g
